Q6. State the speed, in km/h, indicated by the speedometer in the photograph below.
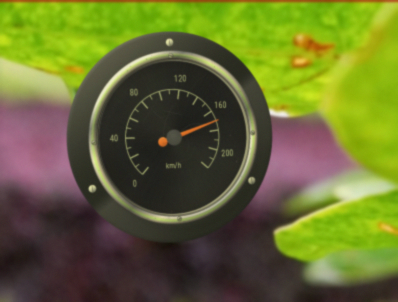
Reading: 170 km/h
